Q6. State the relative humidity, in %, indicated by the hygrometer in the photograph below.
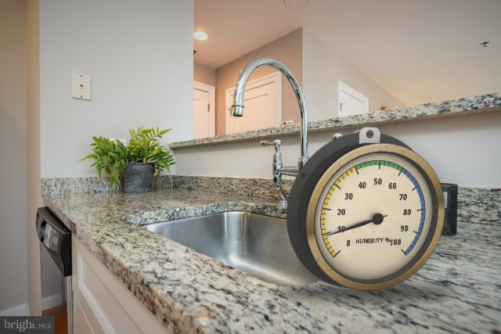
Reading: 10 %
